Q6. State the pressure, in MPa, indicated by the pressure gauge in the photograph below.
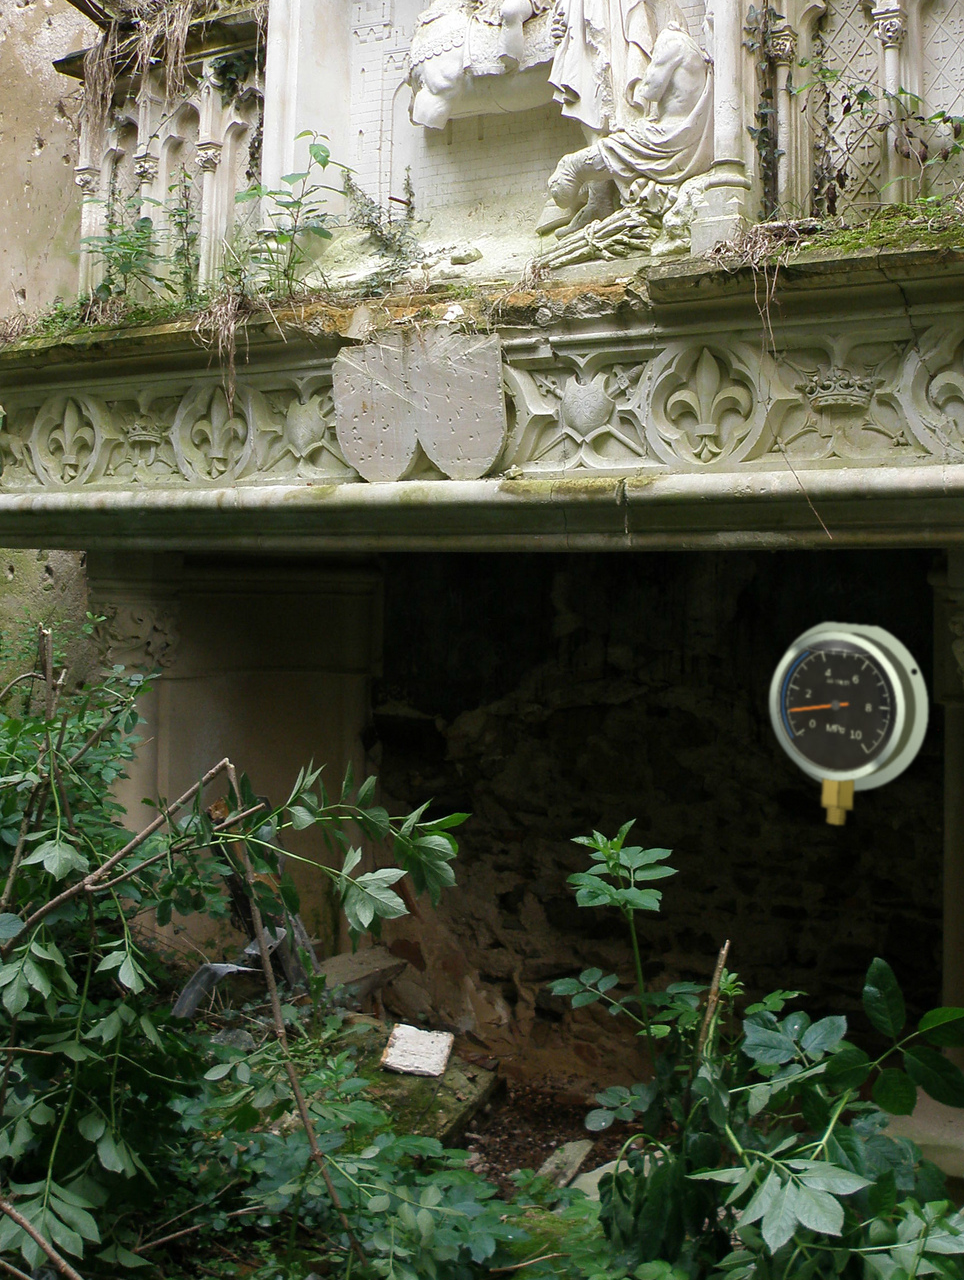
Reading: 1 MPa
